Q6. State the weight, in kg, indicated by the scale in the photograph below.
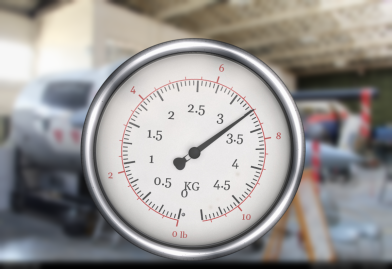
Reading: 3.25 kg
